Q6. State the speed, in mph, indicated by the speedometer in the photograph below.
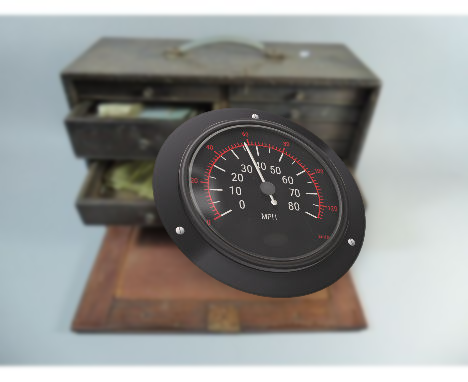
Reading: 35 mph
